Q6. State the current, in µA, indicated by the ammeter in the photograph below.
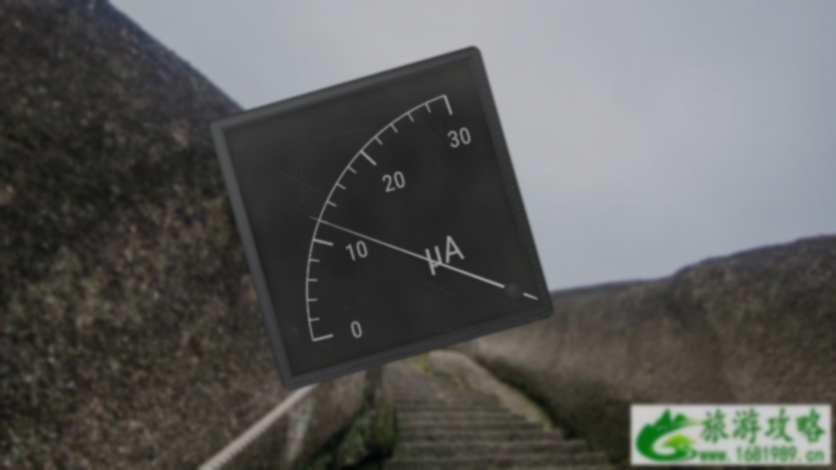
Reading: 12 µA
